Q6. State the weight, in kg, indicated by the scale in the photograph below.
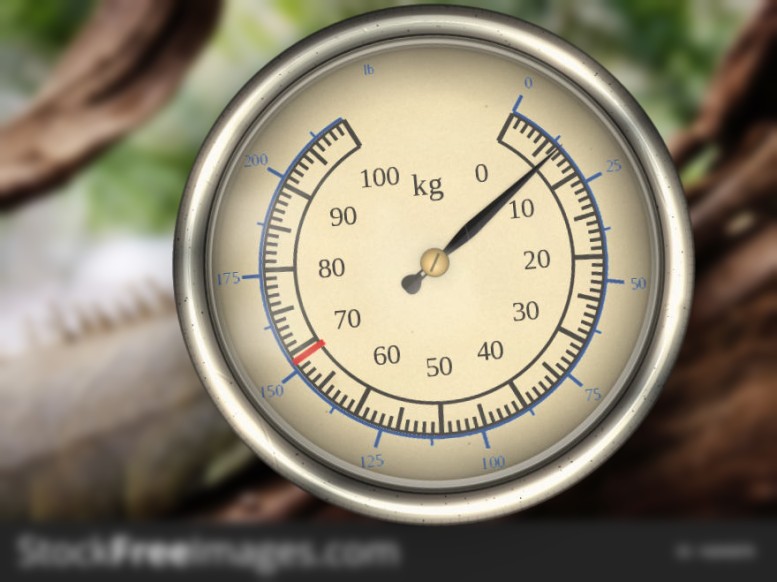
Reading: 6.5 kg
